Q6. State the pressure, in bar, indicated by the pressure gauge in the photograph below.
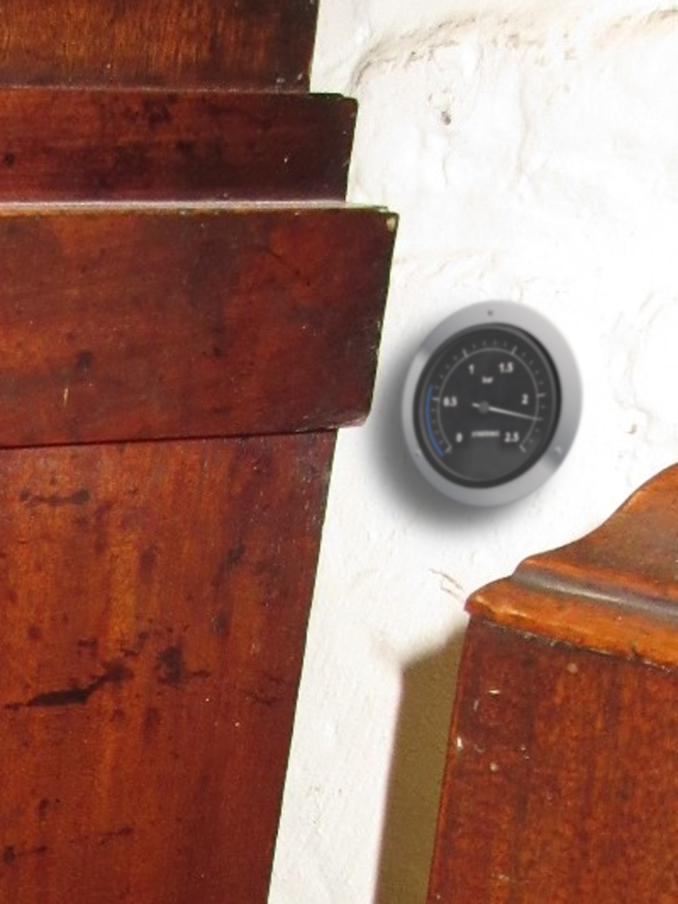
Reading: 2.2 bar
